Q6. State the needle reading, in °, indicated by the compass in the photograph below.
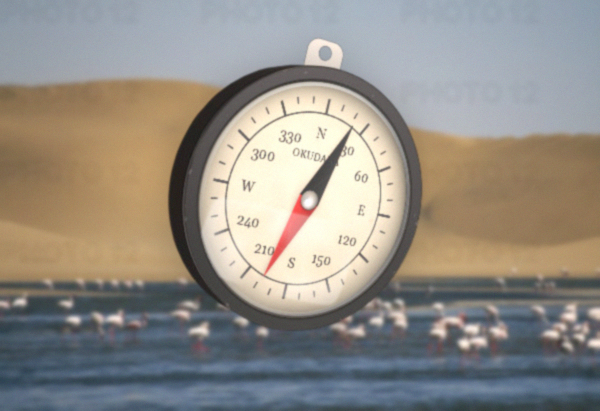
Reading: 200 °
